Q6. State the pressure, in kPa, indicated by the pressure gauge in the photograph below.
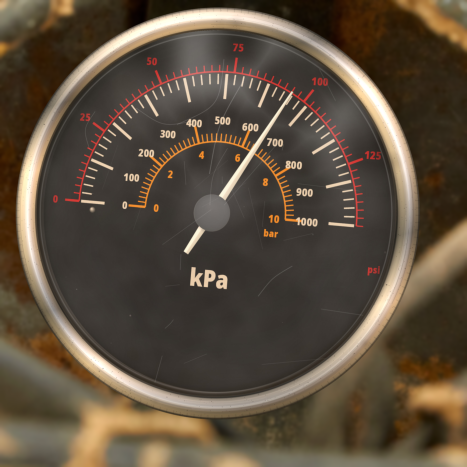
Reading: 660 kPa
